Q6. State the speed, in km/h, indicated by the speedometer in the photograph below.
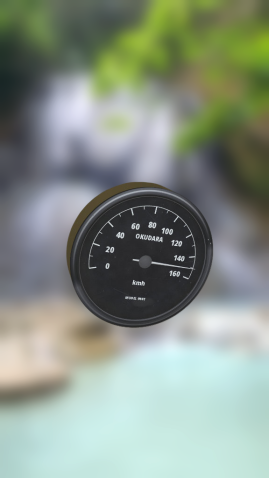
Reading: 150 km/h
